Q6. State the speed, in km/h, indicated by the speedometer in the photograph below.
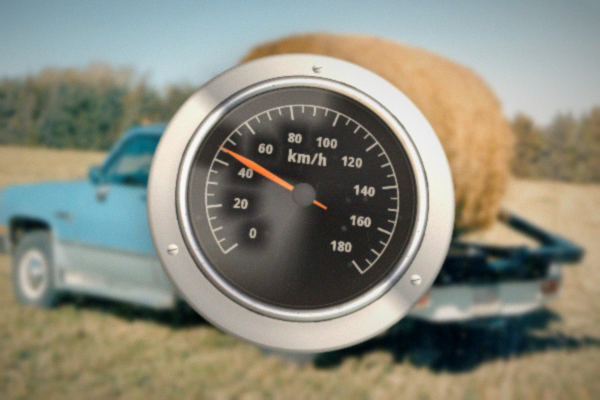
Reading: 45 km/h
